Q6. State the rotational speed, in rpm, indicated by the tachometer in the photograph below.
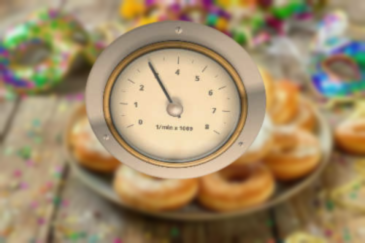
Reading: 3000 rpm
